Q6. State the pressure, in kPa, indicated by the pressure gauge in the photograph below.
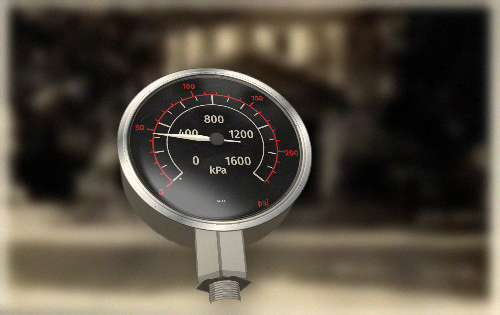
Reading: 300 kPa
